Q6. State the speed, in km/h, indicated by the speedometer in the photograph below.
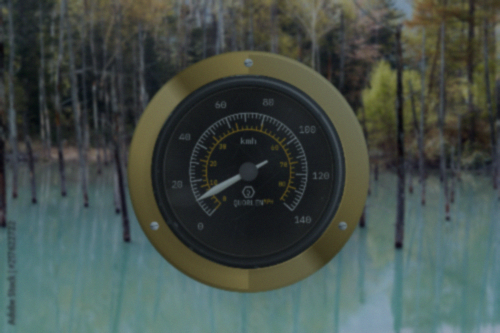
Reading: 10 km/h
